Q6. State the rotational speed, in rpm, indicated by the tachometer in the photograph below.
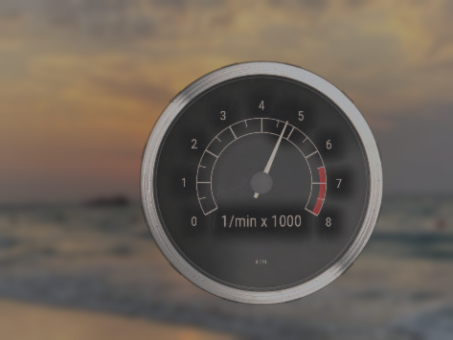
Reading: 4750 rpm
